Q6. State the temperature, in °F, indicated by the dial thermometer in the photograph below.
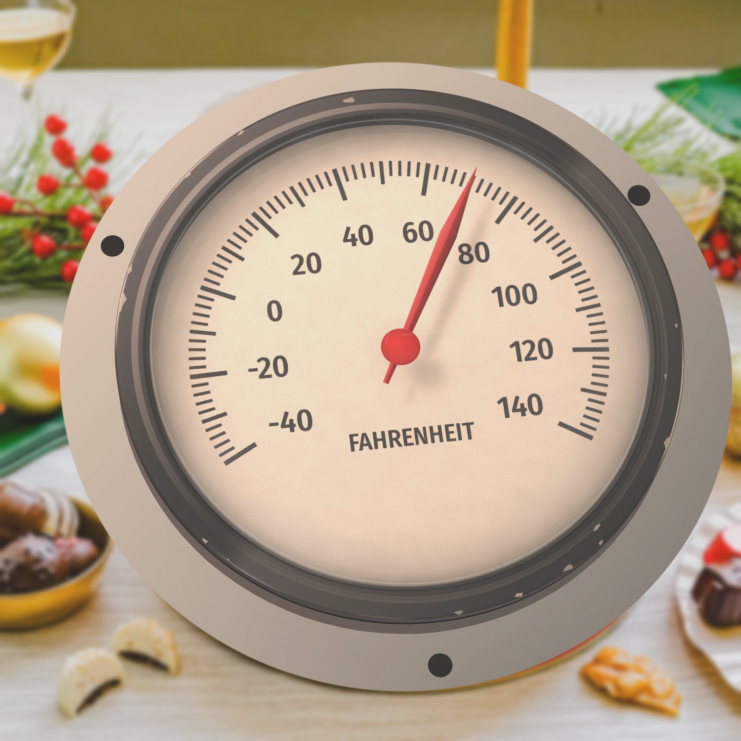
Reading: 70 °F
